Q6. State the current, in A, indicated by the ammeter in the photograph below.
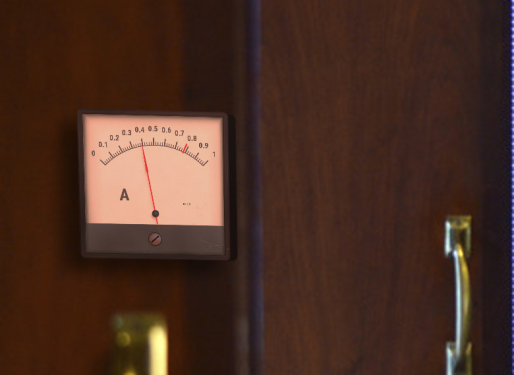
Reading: 0.4 A
